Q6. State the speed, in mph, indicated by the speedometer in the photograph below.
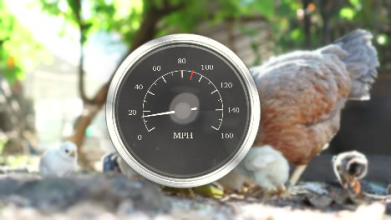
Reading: 15 mph
